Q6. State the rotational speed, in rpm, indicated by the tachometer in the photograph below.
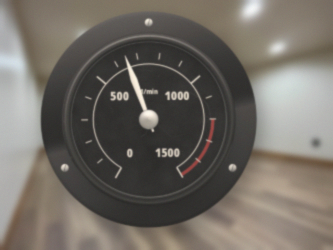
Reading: 650 rpm
